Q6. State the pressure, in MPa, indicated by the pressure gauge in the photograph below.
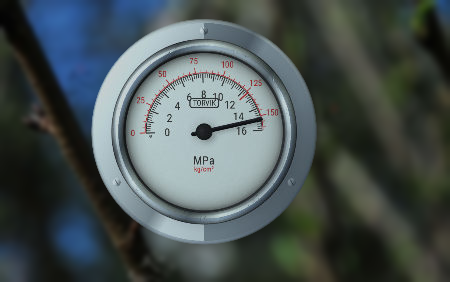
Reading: 15 MPa
